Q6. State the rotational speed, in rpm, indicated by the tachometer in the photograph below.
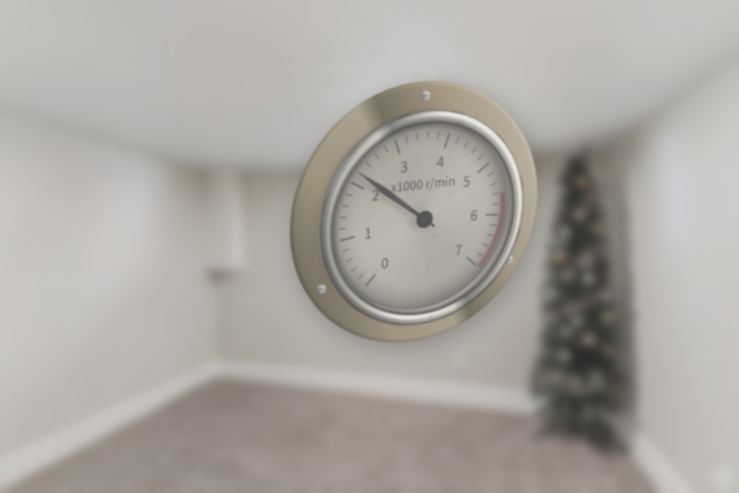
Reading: 2200 rpm
